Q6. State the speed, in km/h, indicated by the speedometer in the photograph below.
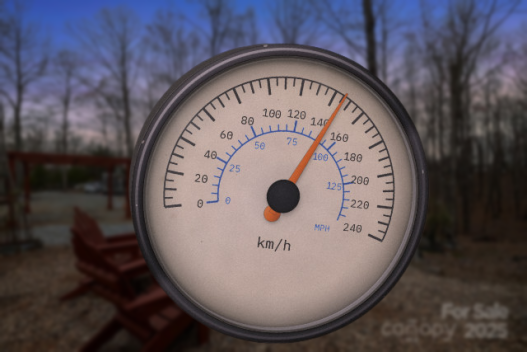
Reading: 145 km/h
